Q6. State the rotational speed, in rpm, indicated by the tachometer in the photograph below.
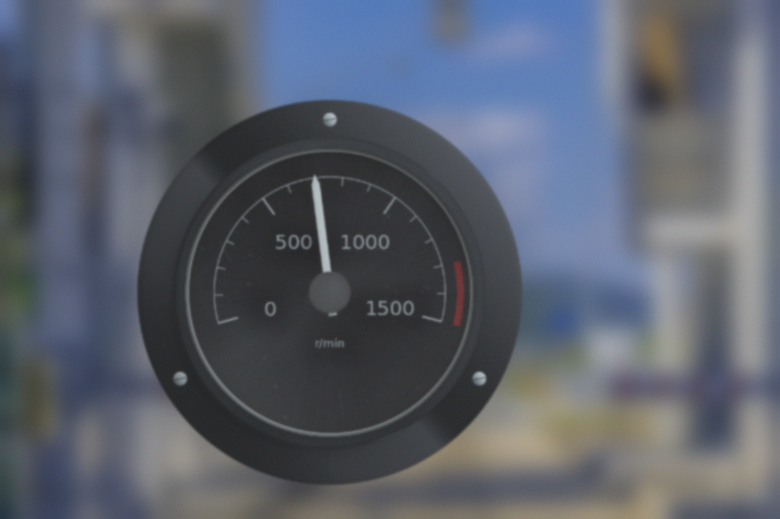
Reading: 700 rpm
